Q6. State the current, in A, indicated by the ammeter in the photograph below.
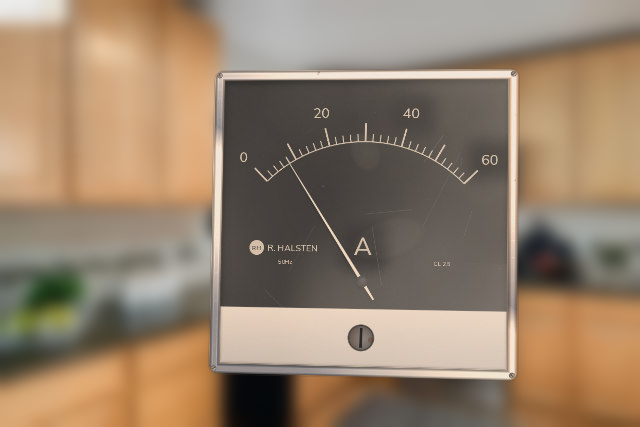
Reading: 8 A
